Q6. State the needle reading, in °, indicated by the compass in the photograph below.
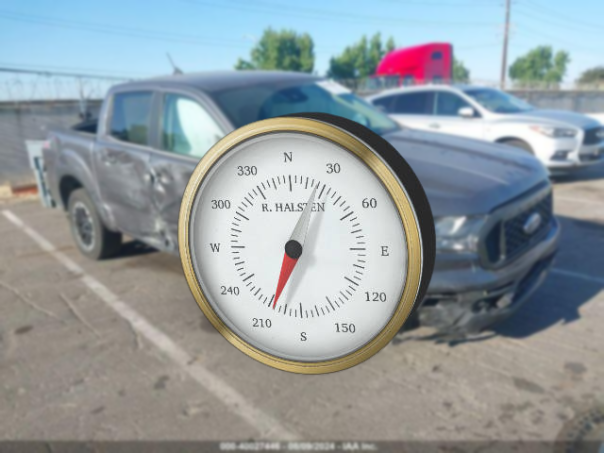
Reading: 205 °
